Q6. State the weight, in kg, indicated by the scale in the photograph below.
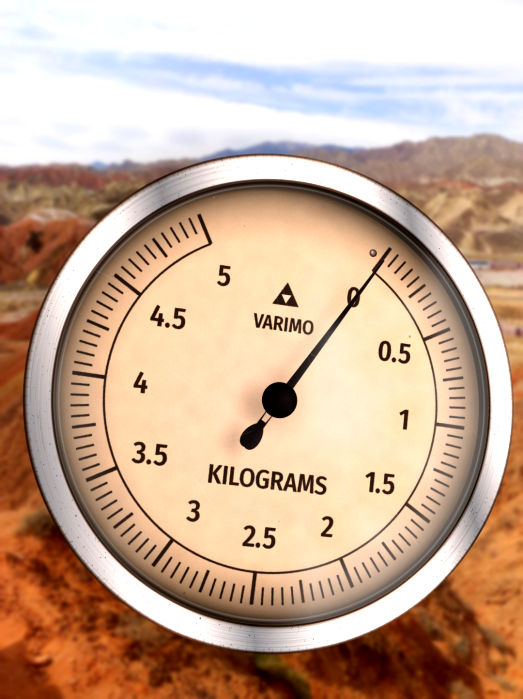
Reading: 0 kg
